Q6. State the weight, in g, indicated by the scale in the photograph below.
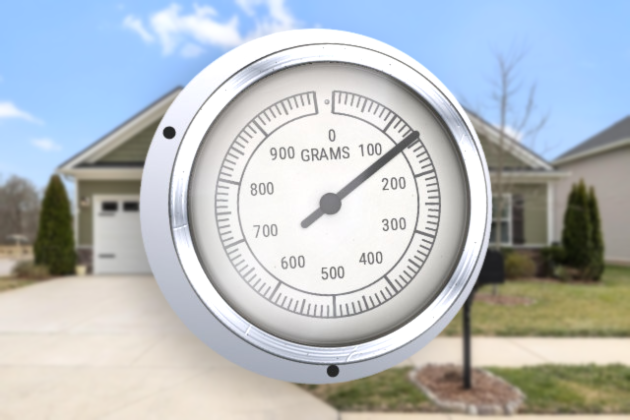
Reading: 140 g
